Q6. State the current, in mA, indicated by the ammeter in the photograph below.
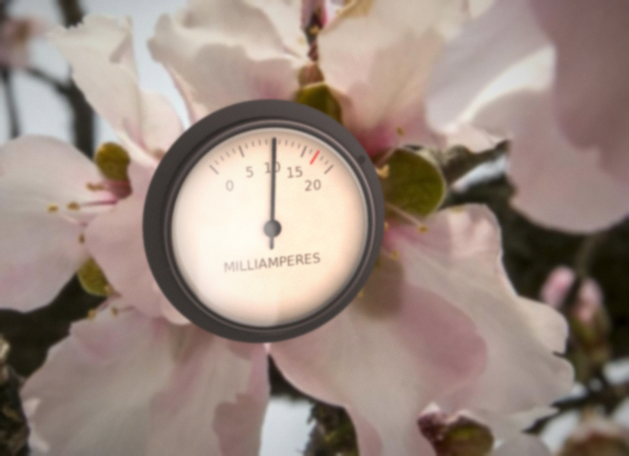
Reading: 10 mA
